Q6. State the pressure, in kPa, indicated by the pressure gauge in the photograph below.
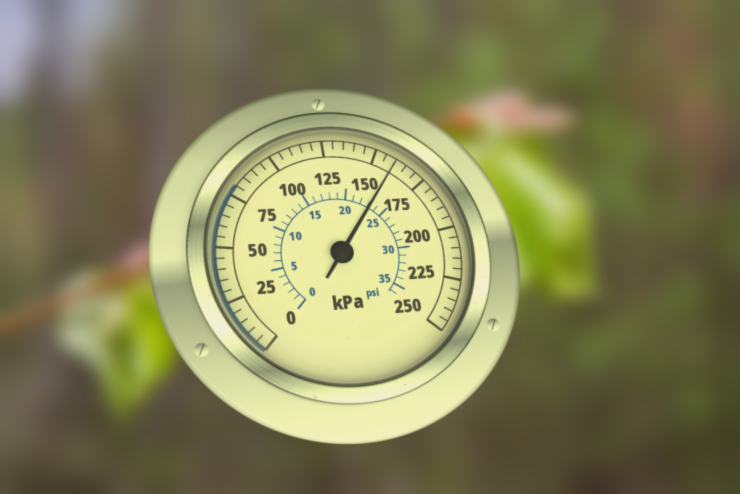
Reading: 160 kPa
